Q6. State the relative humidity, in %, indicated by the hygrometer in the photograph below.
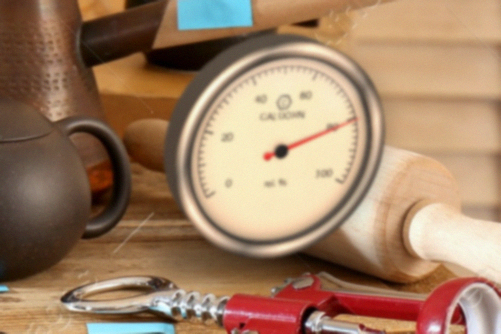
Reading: 80 %
